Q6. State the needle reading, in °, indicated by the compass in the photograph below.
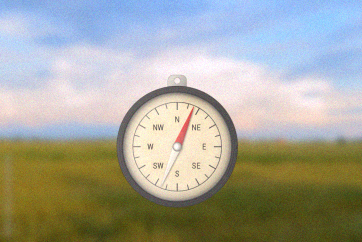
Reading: 22.5 °
